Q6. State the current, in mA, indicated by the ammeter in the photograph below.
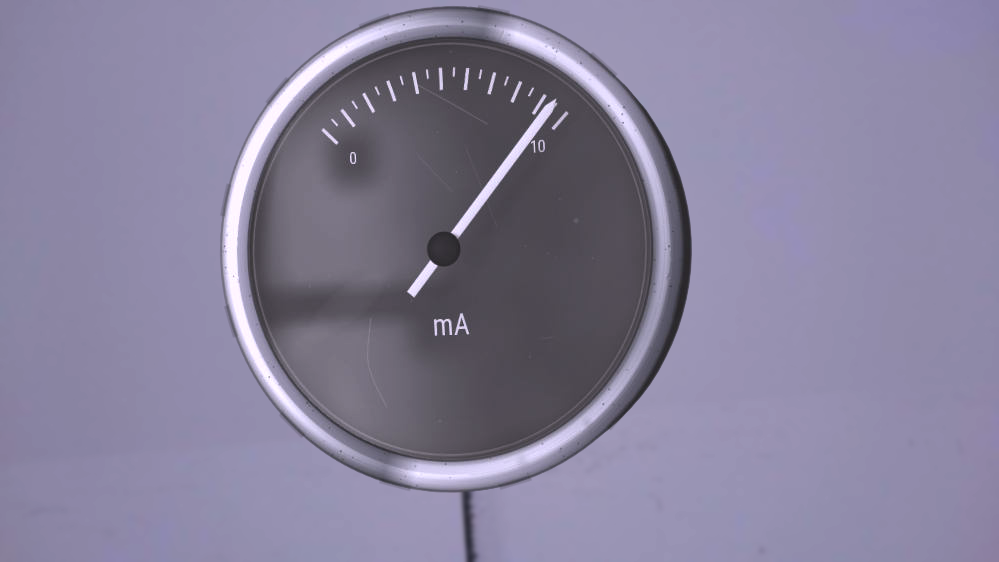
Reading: 9.5 mA
